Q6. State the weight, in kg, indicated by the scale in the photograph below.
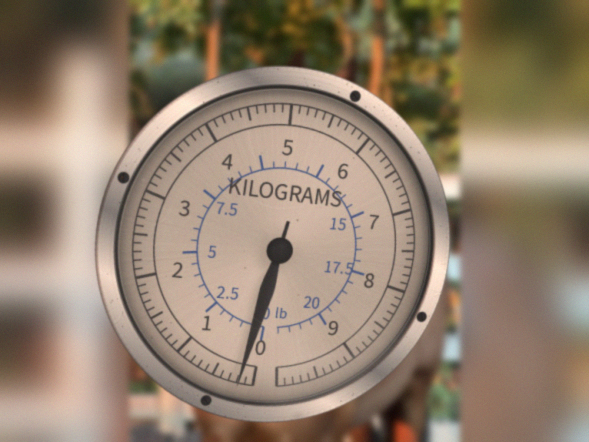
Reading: 0.2 kg
